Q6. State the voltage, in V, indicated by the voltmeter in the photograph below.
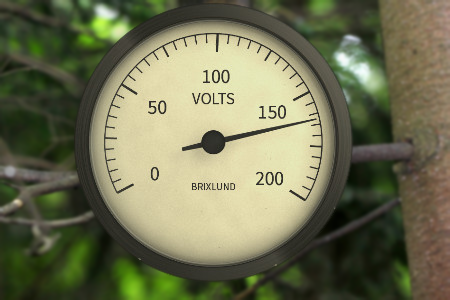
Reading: 162.5 V
